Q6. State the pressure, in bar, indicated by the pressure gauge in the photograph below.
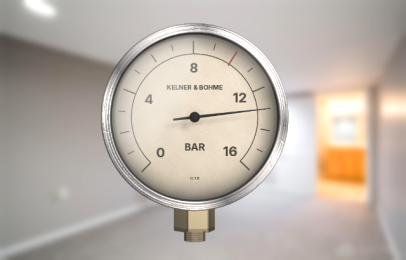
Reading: 13 bar
